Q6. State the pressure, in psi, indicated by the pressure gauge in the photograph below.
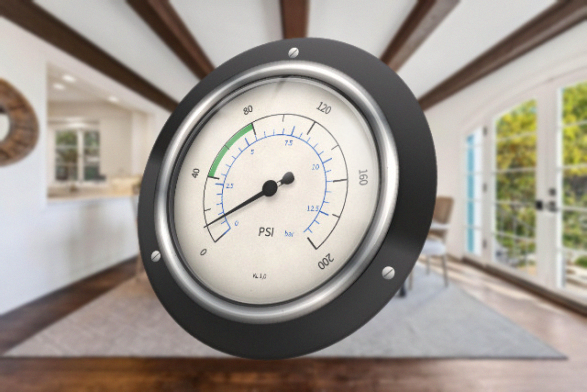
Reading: 10 psi
